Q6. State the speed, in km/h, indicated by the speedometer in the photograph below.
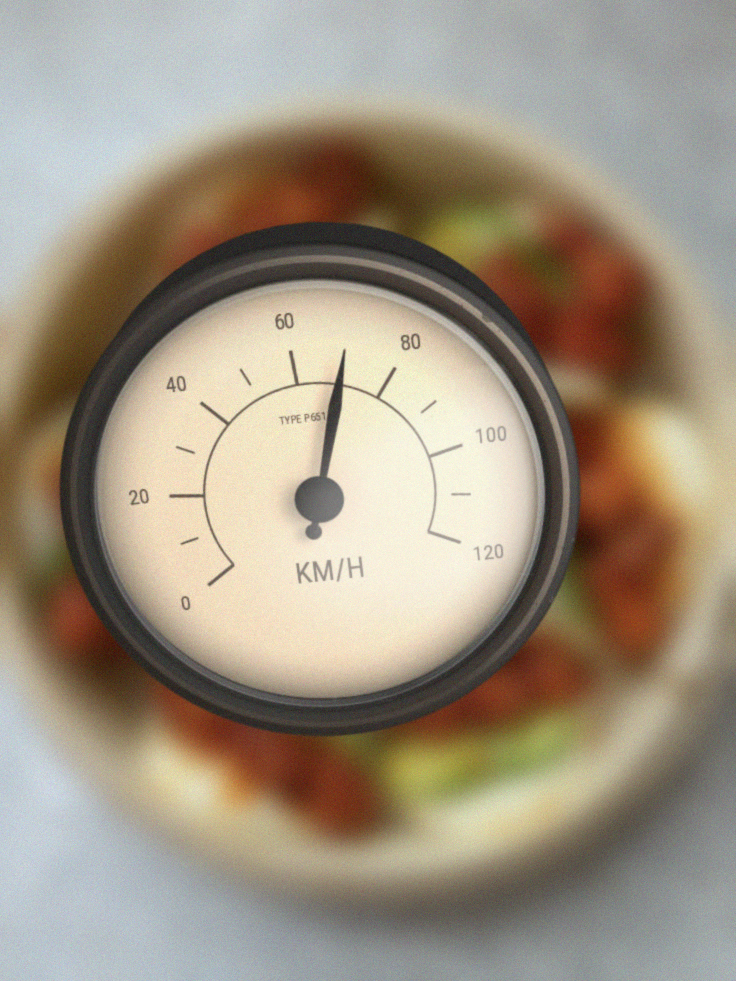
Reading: 70 km/h
